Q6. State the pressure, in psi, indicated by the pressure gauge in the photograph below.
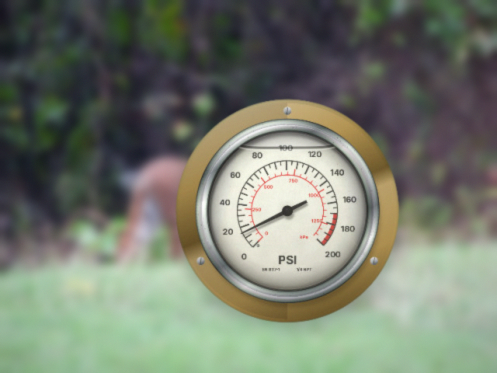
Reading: 15 psi
